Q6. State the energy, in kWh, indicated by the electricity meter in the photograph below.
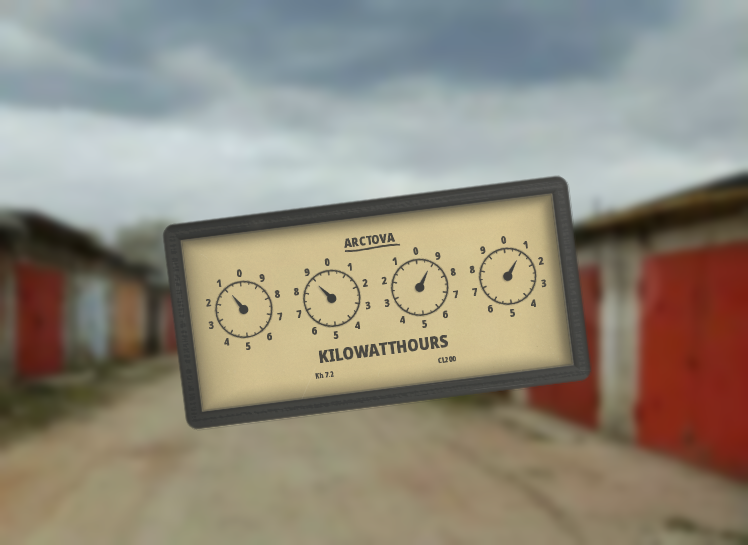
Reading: 891 kWh
